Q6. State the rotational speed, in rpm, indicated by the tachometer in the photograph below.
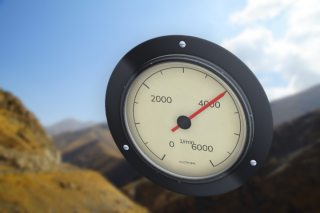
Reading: 4000 rpm
